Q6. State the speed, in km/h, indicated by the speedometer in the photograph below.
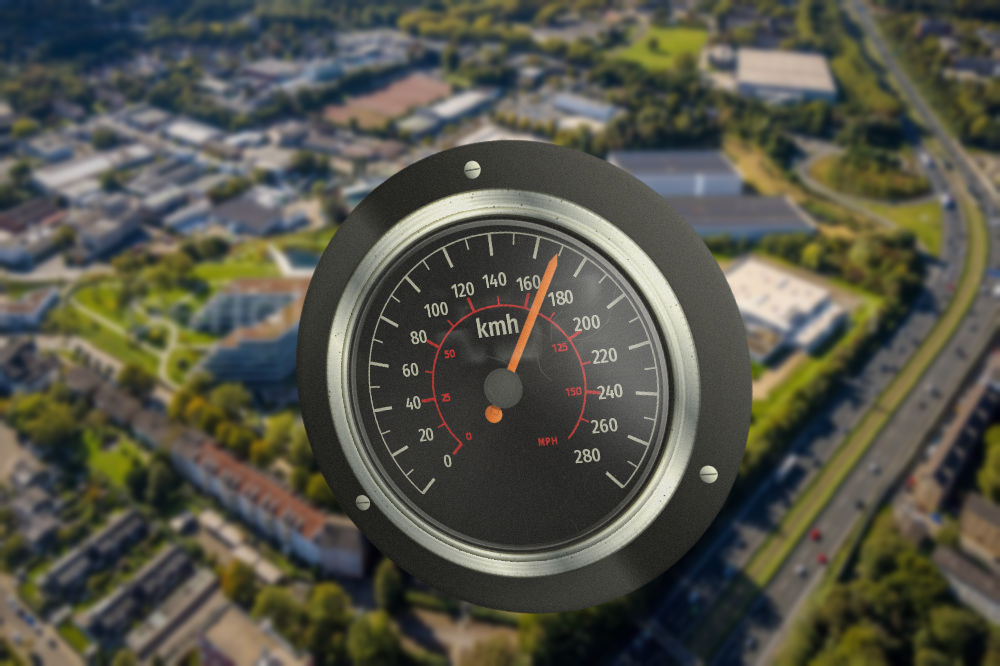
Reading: 170 km/h
